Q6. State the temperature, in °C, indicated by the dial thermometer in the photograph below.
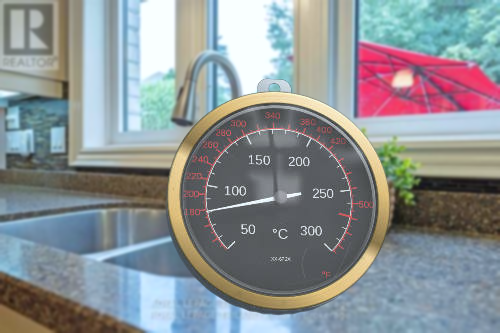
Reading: 80 °C
